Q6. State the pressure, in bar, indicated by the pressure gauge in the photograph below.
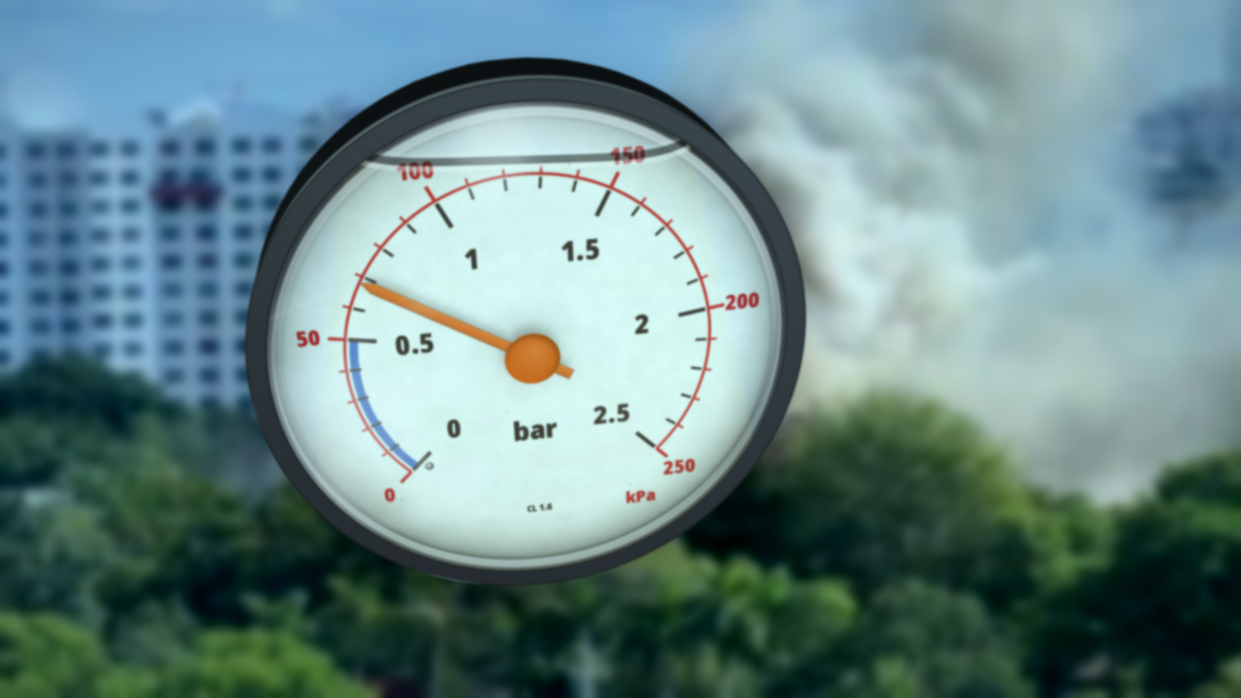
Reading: 0.7 bar
